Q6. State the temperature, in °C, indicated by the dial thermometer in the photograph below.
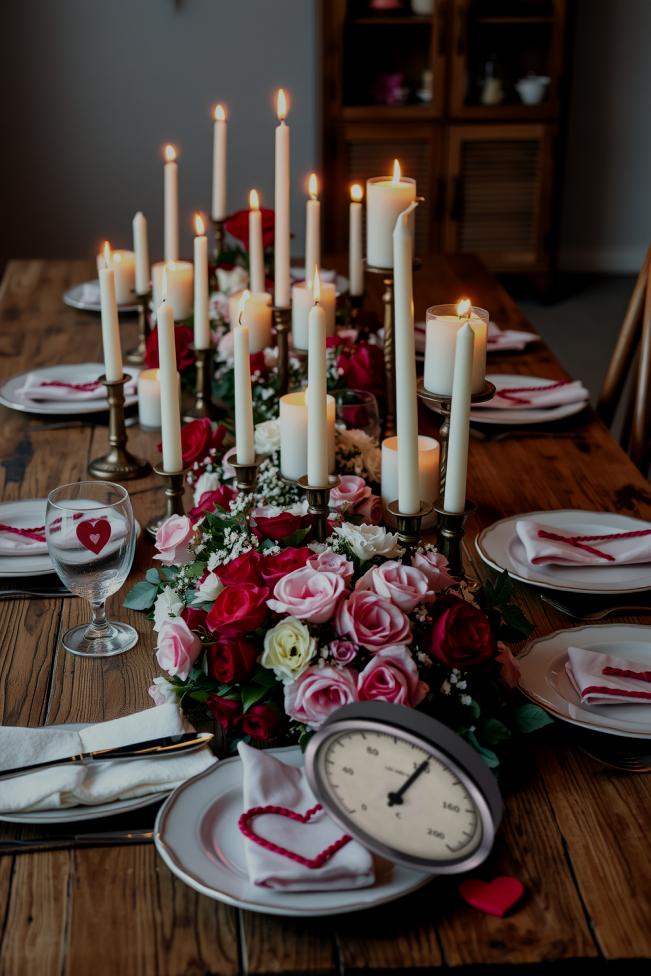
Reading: 120 °C
